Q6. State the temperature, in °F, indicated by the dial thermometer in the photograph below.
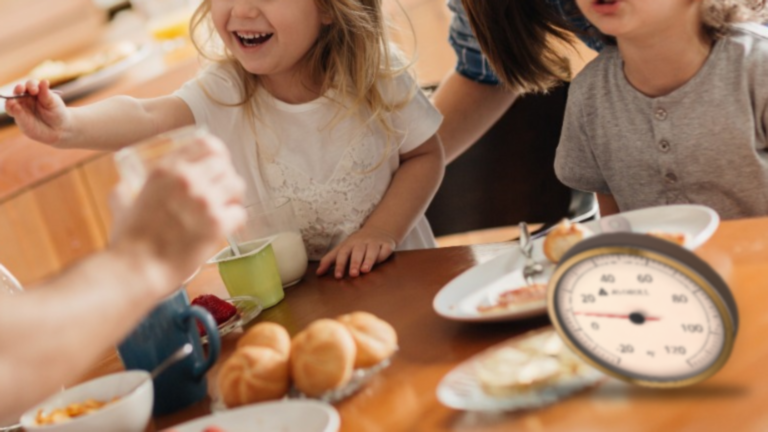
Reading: 10 °F
